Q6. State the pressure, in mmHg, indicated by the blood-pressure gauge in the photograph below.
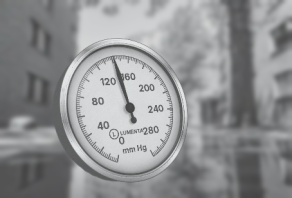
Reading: 140 mmHg
